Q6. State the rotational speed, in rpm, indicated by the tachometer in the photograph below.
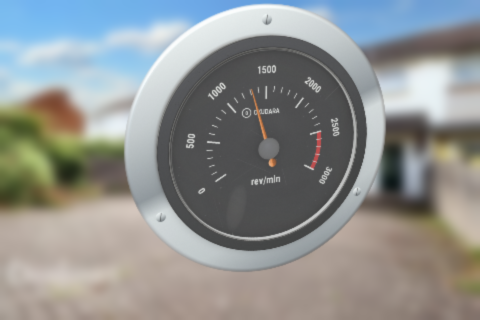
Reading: 1300 rpm
